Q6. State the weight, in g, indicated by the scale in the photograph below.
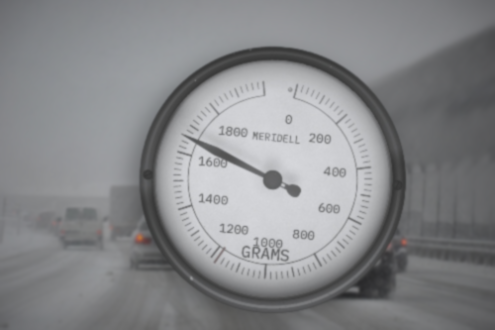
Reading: 1660 g
